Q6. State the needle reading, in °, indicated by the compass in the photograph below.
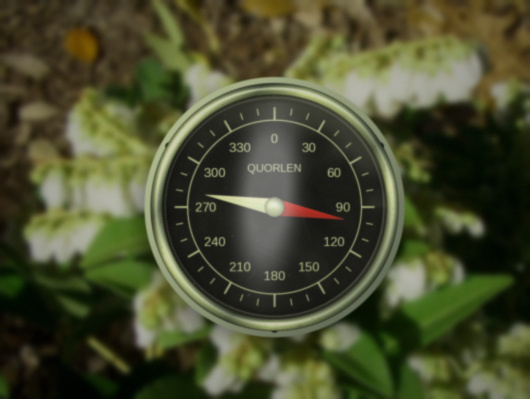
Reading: 100 °
